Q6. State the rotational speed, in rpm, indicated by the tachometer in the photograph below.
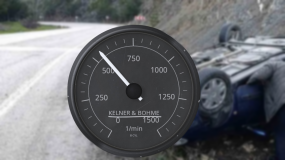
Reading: 550 rpm
